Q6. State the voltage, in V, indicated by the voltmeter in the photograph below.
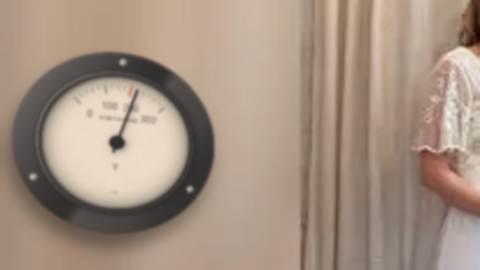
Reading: 200 V
